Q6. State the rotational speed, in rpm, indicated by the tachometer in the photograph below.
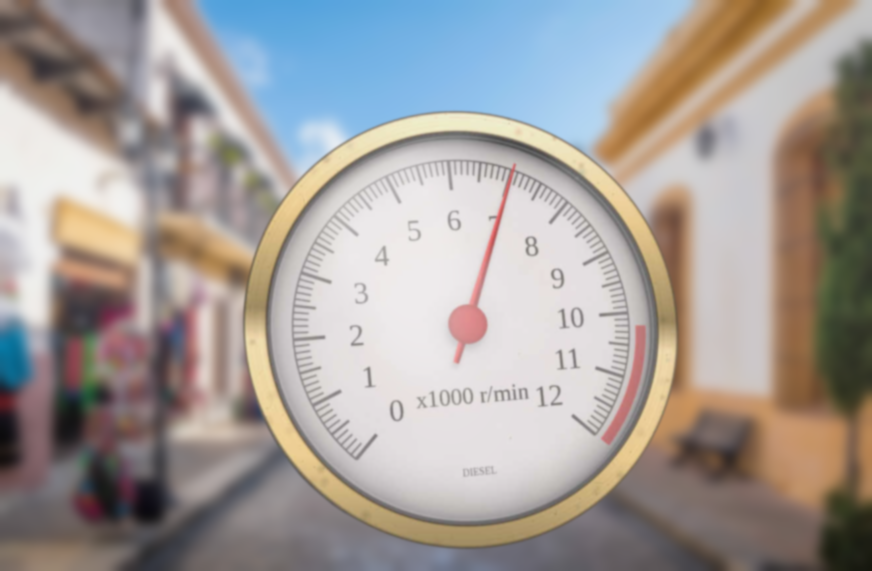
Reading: 7000 rpm
